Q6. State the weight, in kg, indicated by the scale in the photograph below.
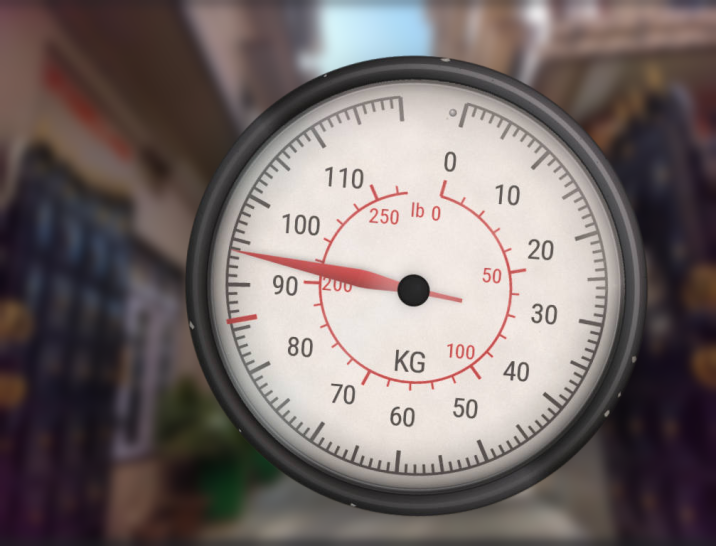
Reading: 94 kg
